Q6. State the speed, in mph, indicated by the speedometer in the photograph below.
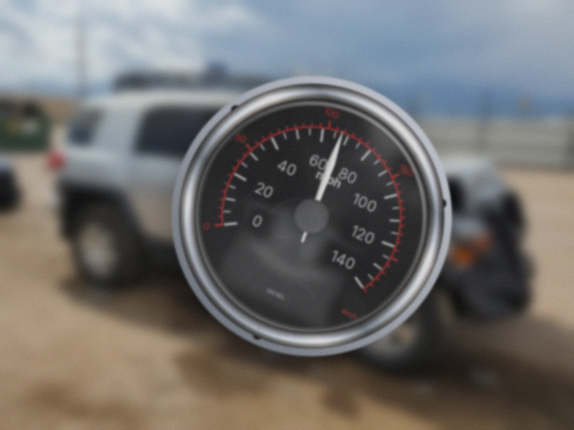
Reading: 67.5 mph
